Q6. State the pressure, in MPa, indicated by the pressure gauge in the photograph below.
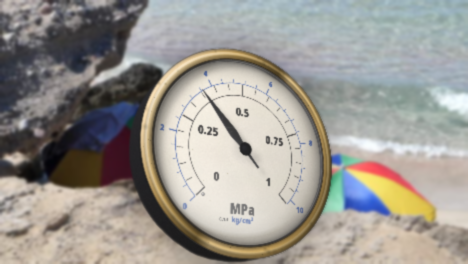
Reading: 0.35 MPa
